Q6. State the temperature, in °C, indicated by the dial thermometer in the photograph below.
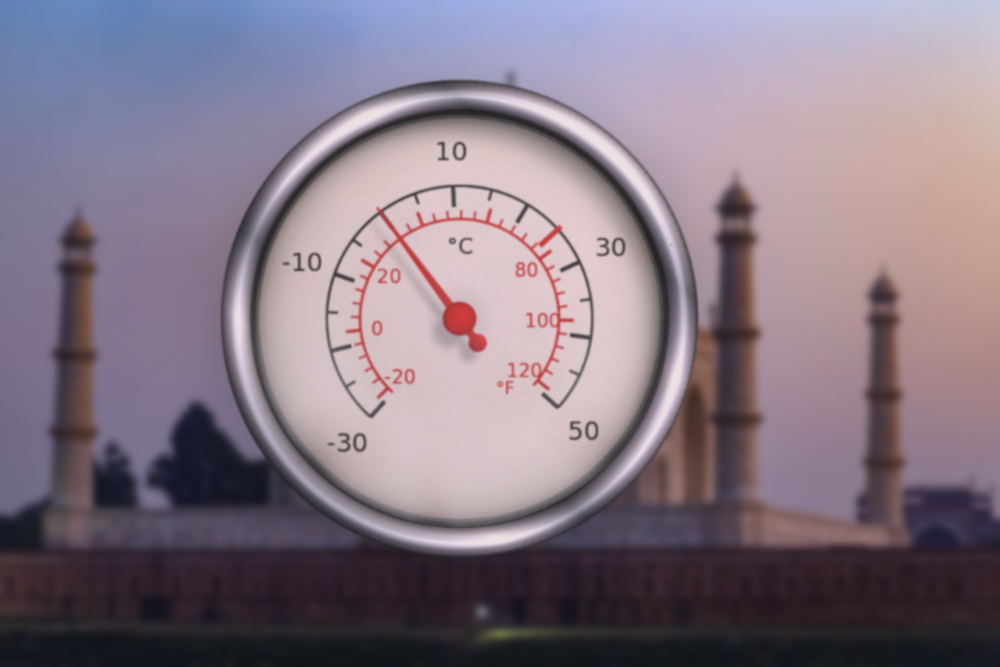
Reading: 0 °C
